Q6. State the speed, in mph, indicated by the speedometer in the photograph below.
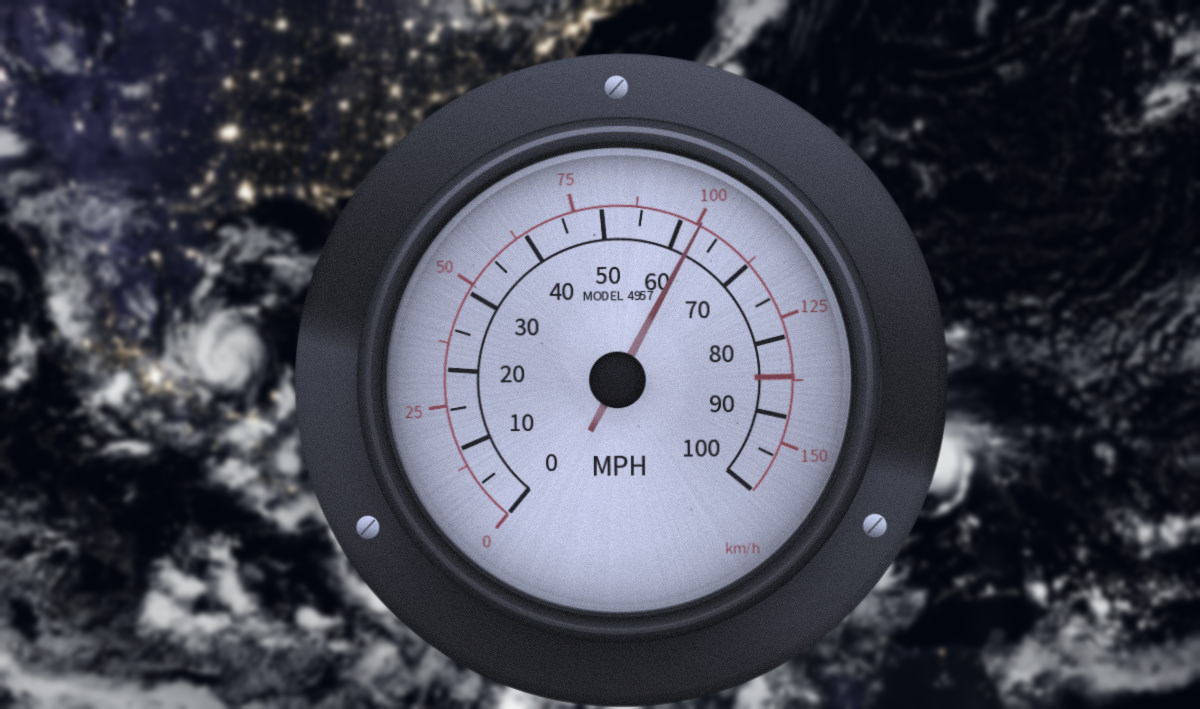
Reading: 62.5 mph
